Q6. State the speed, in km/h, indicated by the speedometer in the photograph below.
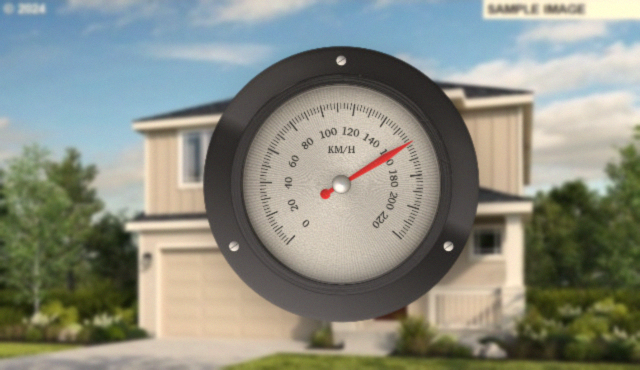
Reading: 160 km/h
